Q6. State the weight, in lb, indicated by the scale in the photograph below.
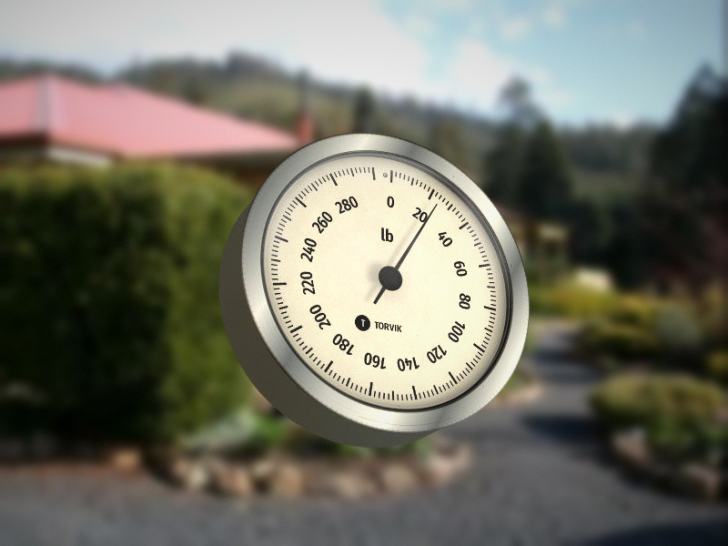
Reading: 24 lb
